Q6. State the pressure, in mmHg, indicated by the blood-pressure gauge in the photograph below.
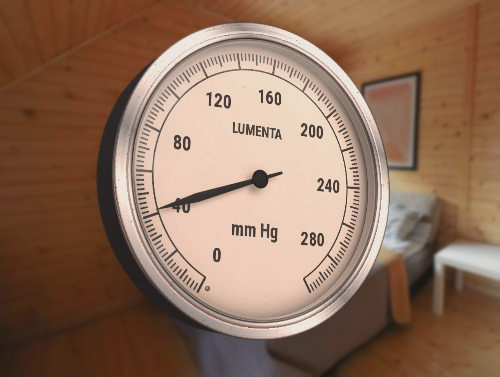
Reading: 42 mmHg
